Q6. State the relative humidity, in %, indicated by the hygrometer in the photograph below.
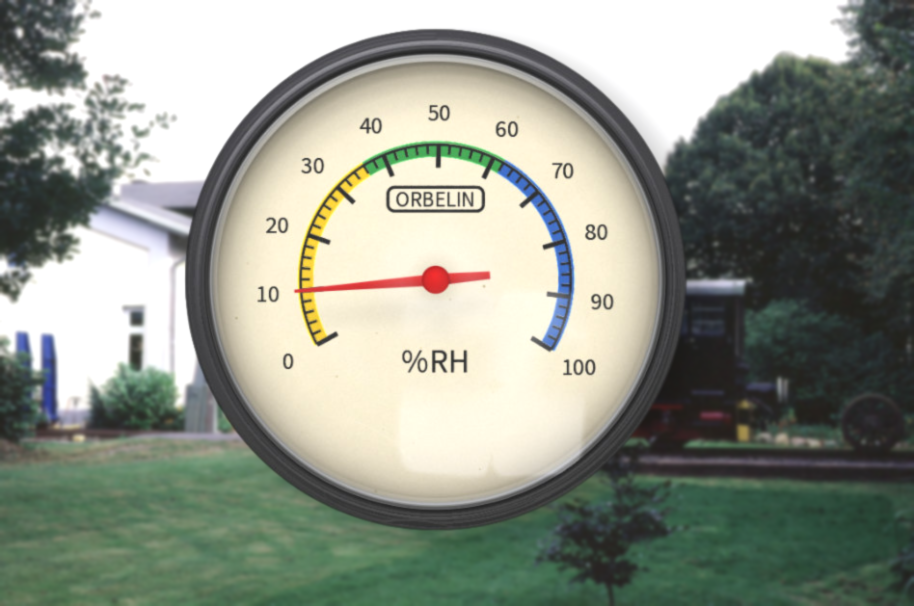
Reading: 10 %
